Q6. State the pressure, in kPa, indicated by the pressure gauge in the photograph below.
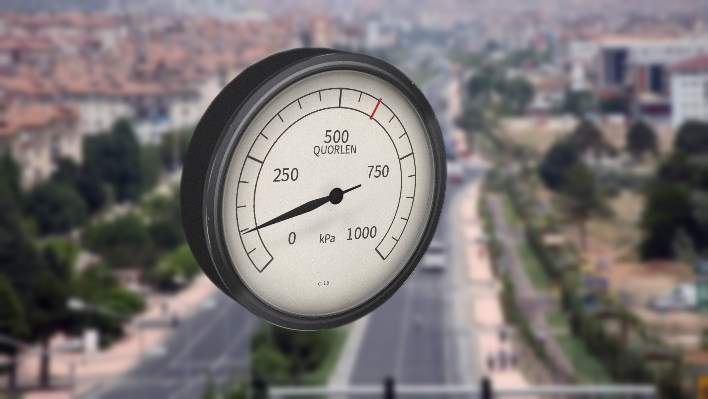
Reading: 100 kPa
